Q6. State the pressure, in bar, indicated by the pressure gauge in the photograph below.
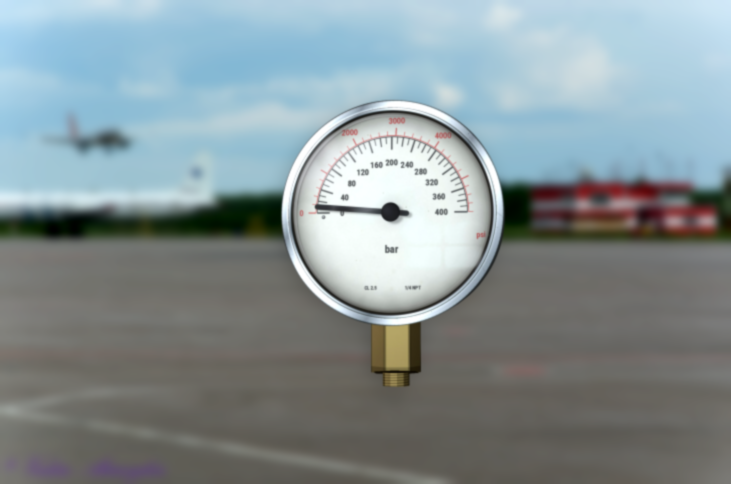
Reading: 10 bar
